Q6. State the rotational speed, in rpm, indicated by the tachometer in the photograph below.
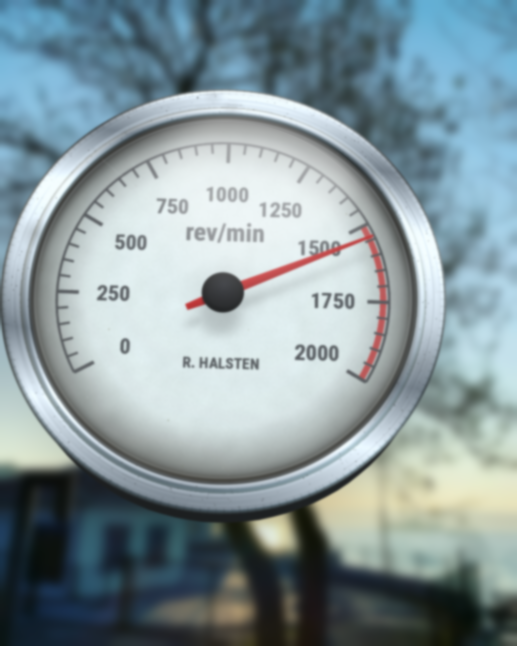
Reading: 1550 rpm
